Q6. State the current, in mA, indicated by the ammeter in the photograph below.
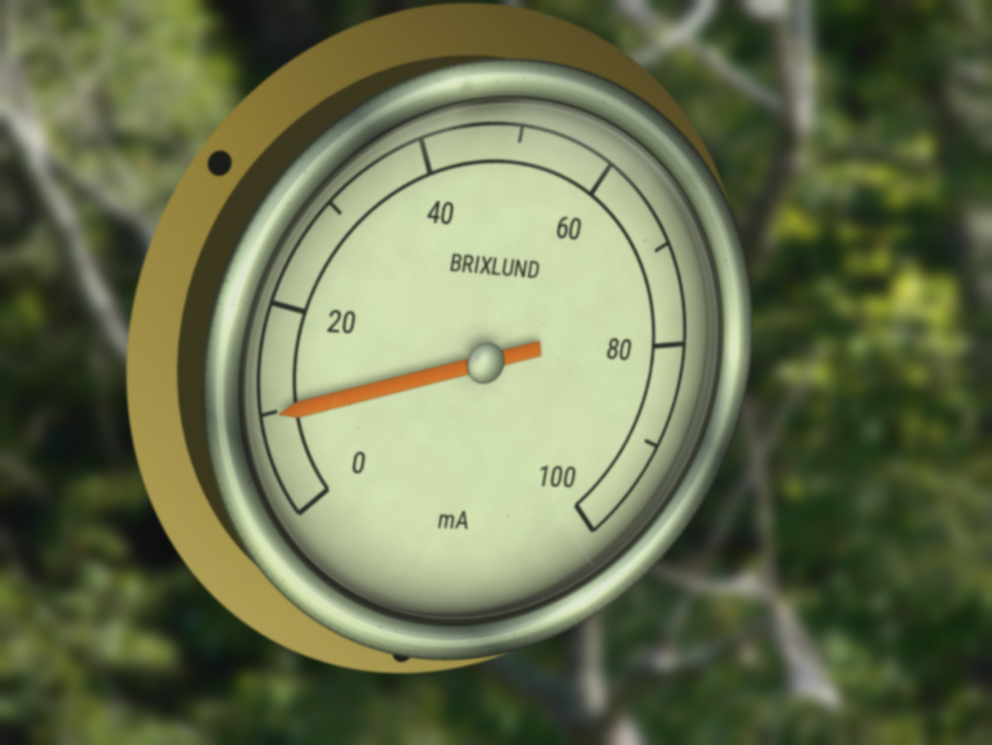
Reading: 10 mA
